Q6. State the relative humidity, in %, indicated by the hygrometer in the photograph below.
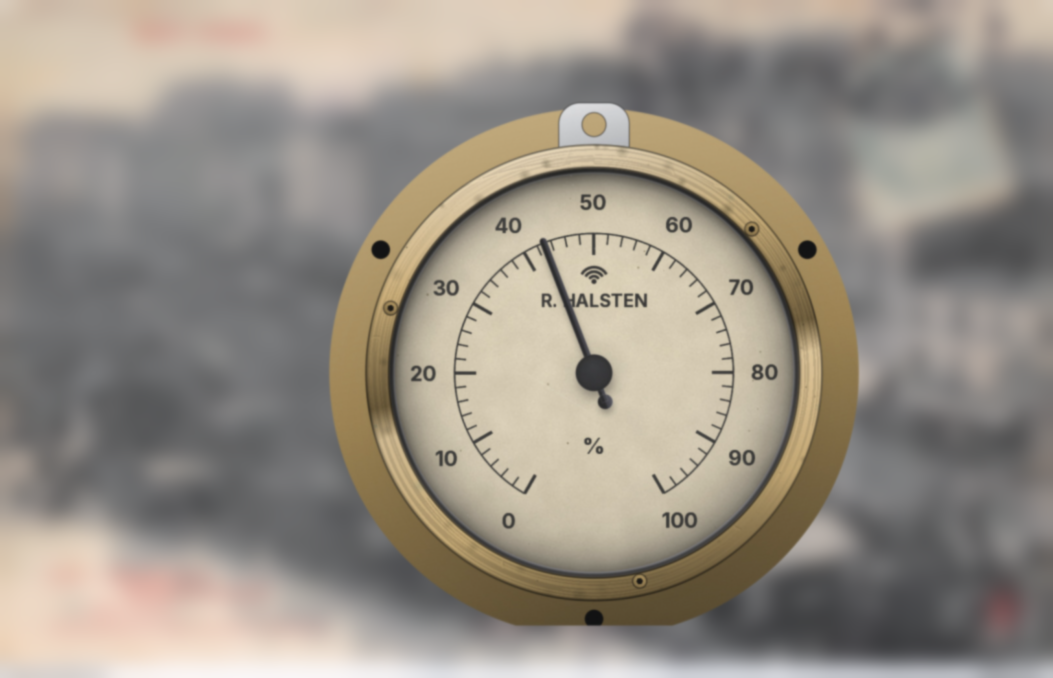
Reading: 43 %
